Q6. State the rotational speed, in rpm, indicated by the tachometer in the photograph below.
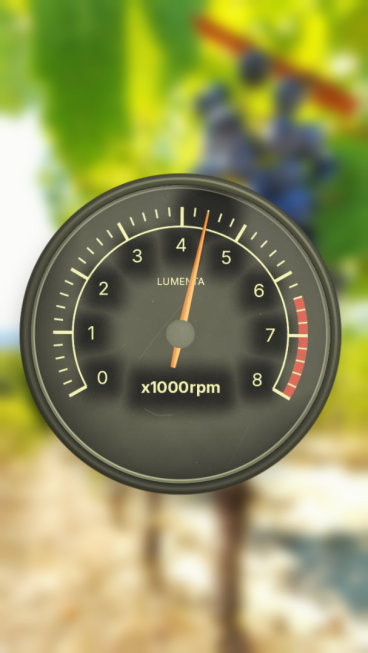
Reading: 4400 rpm
